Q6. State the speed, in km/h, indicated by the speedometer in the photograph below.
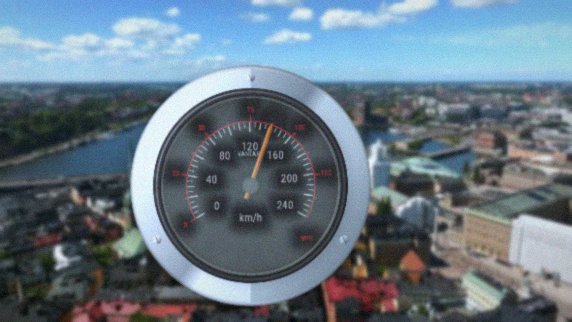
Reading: 140 km/h
